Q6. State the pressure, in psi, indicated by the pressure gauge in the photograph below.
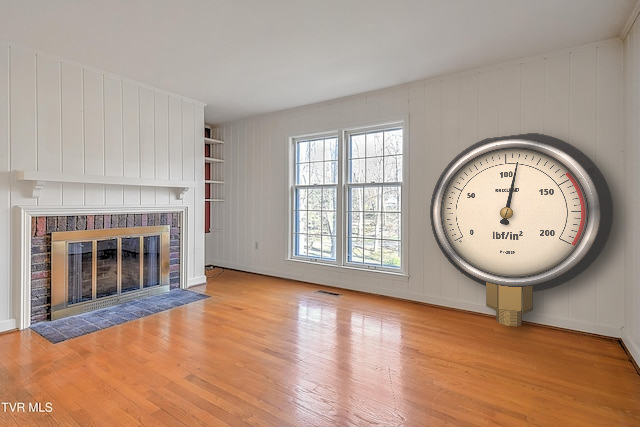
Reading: 110 psi
